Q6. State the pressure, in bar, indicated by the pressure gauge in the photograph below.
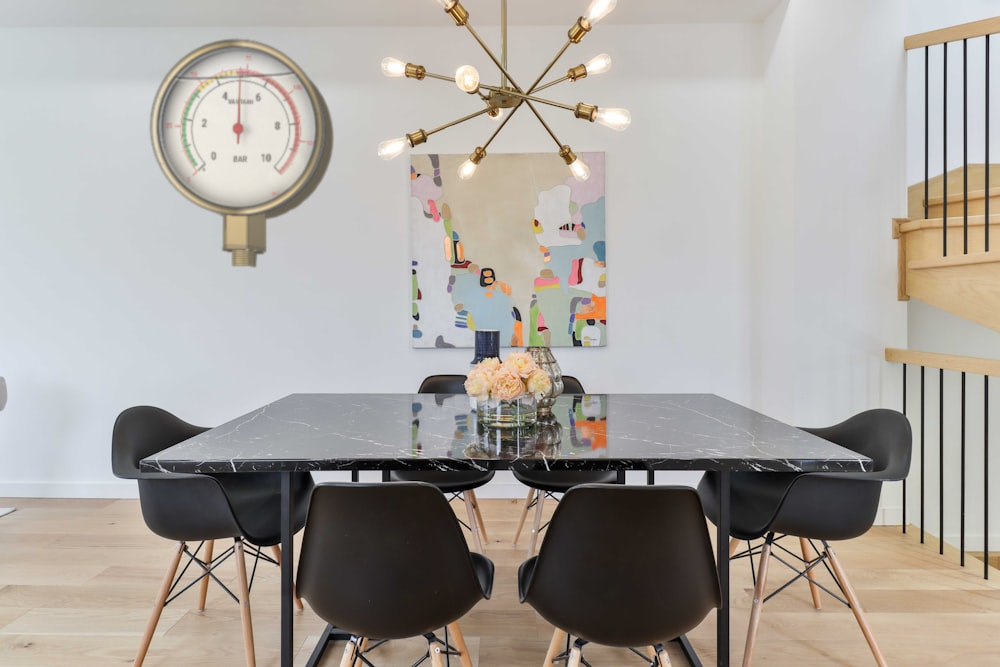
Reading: 5 bar
